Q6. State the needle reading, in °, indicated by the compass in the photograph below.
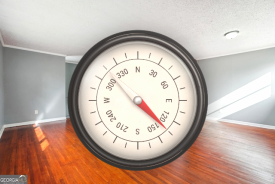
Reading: 135 °
